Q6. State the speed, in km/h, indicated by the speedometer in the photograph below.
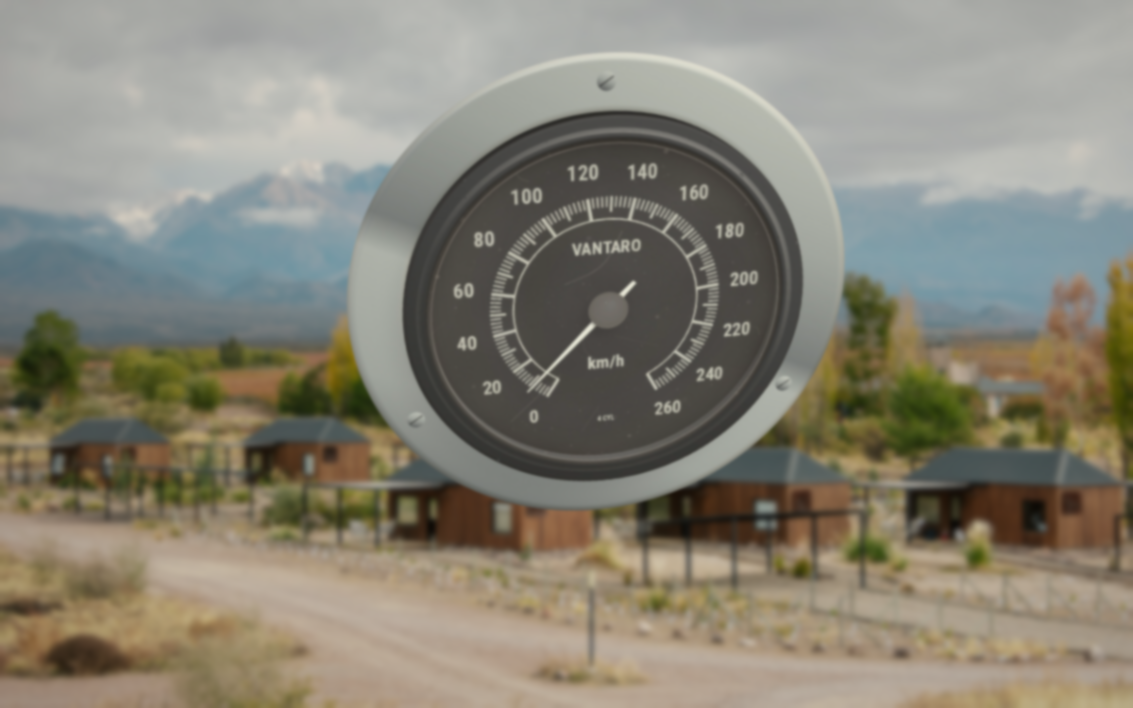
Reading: 10 km/h
